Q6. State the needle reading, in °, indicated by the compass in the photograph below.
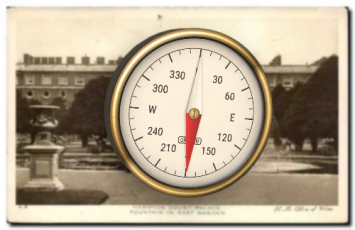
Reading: 180 °
